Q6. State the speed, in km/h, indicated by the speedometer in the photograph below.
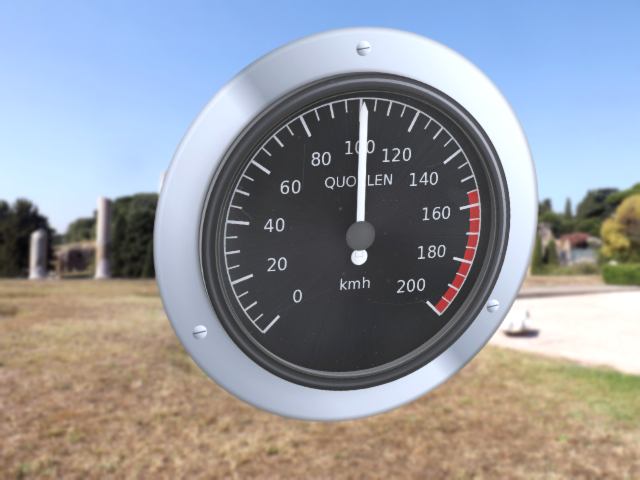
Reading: 100 km/h
